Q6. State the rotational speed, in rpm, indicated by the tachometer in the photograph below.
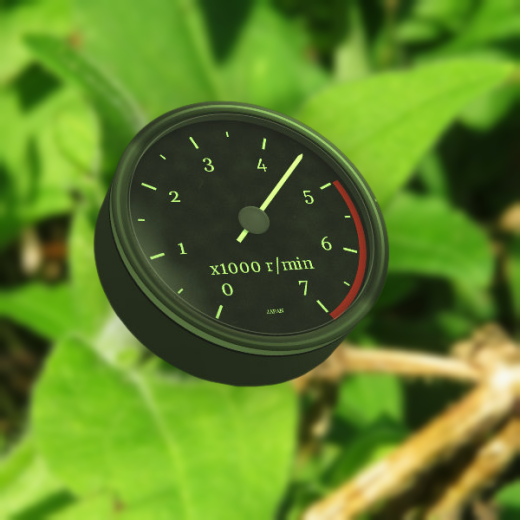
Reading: 4500 rpm
